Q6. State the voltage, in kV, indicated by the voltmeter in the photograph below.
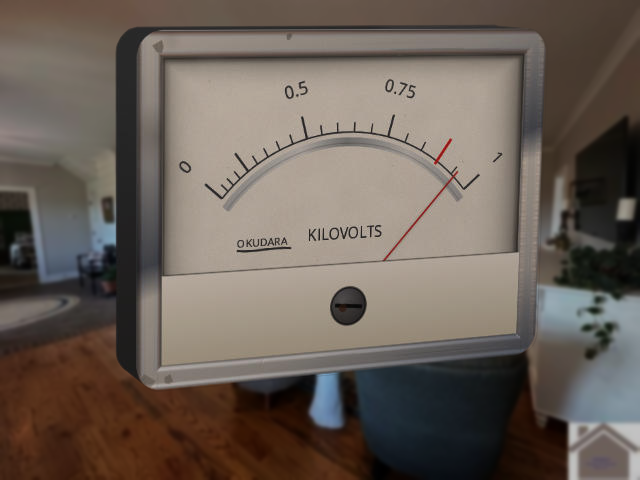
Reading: 0.95 kV
